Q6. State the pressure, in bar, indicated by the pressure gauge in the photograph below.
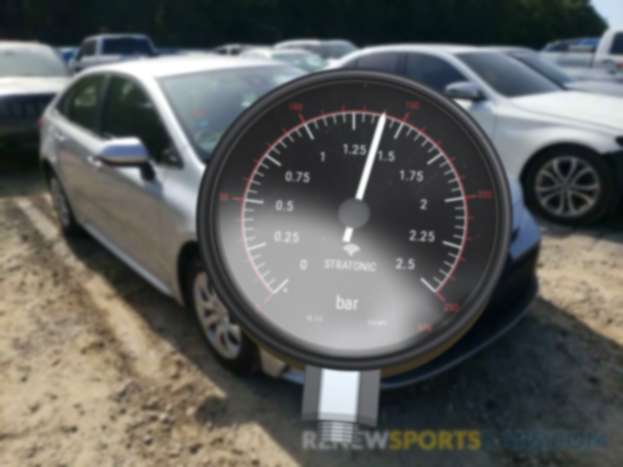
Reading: 1.4 bar
